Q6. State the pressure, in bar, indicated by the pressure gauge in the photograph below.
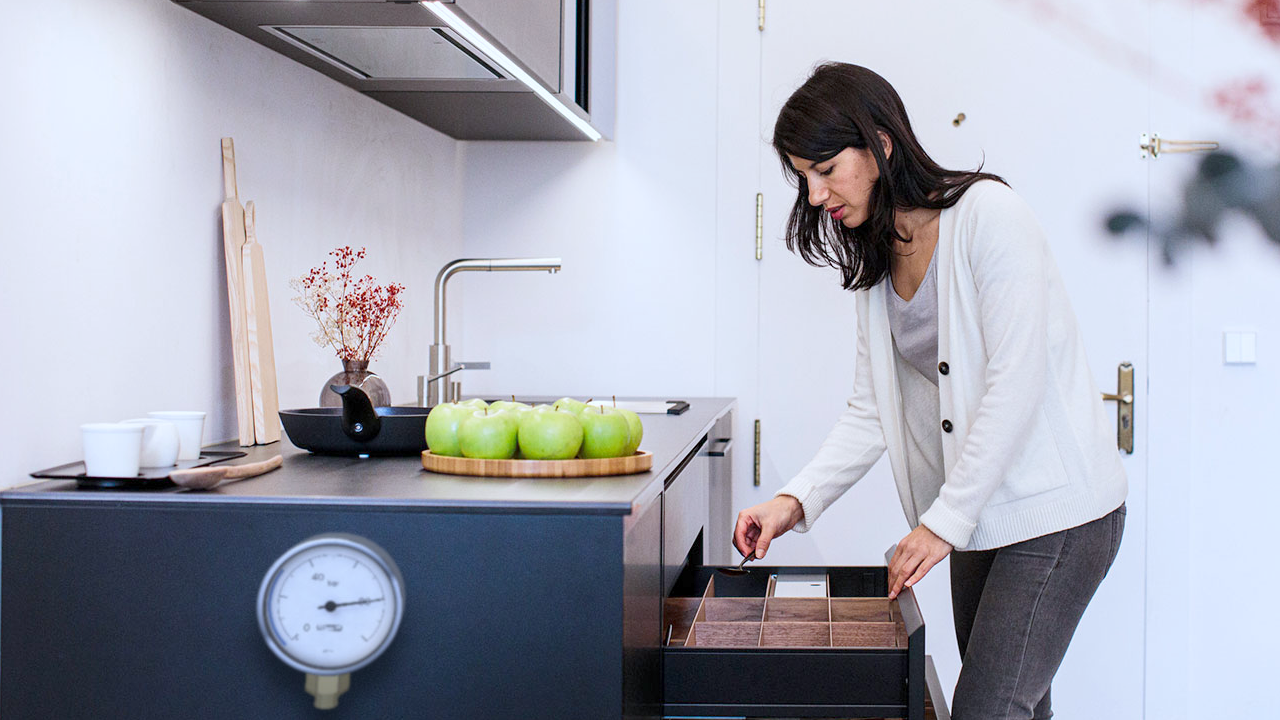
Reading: 80 bar
